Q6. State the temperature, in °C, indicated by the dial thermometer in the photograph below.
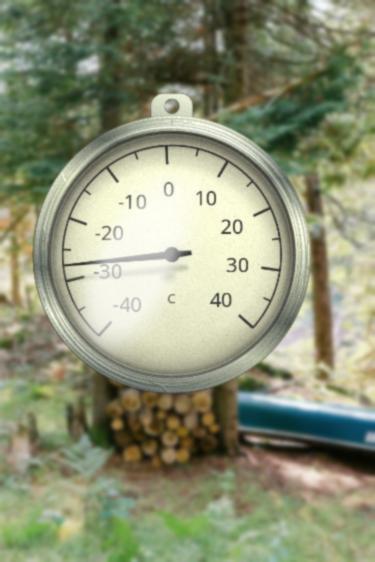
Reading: -27.5 °C
